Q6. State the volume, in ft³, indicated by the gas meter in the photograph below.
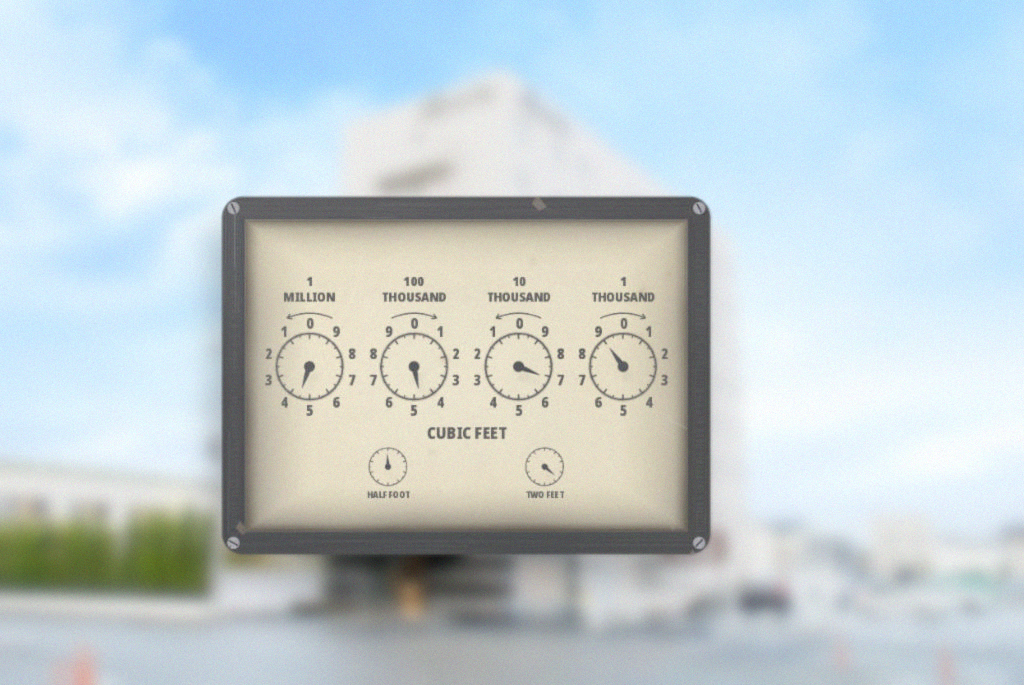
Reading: 446900 ft³
